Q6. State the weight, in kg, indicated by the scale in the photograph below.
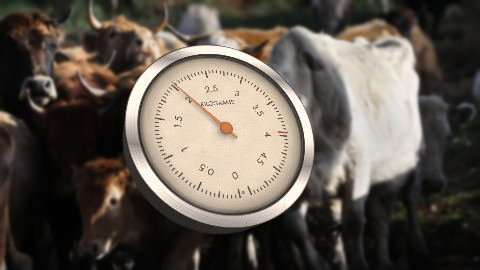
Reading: 2 kg
